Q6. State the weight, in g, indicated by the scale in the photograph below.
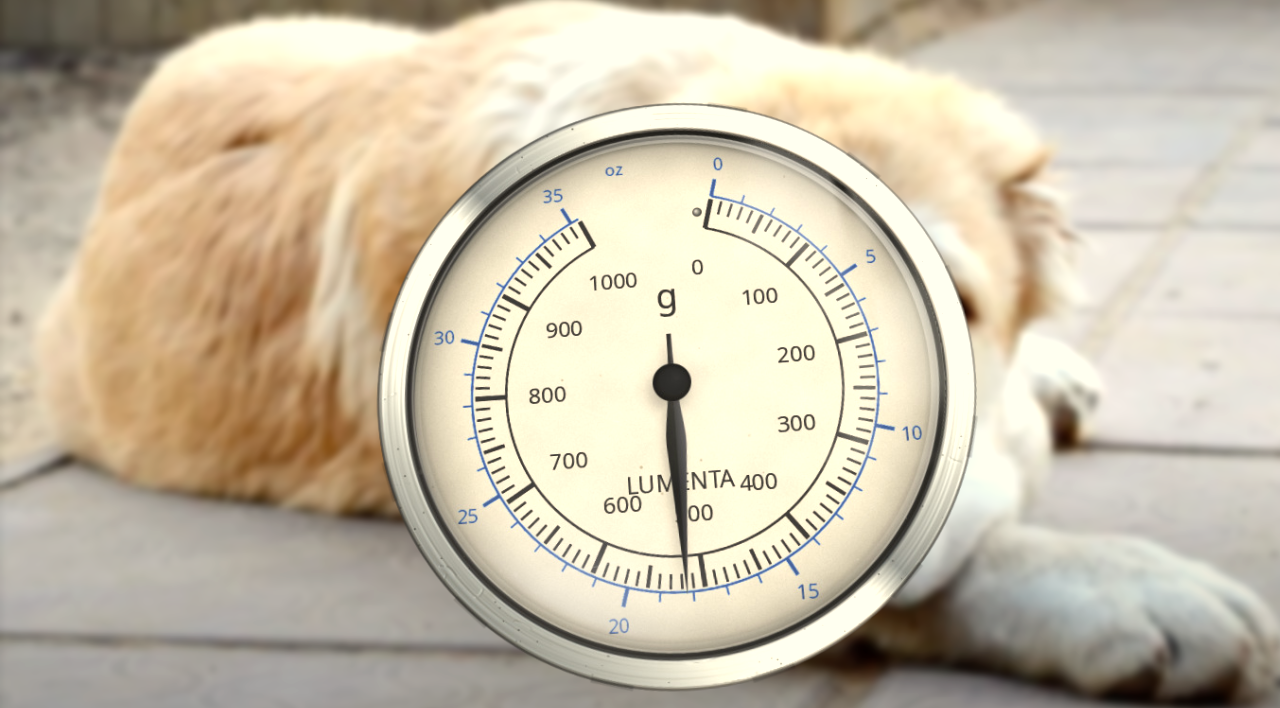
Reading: 515 g
